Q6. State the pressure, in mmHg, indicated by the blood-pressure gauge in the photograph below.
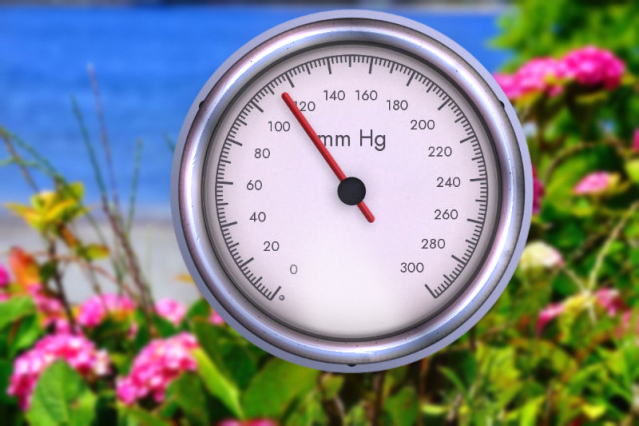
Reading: 114 mmHg
